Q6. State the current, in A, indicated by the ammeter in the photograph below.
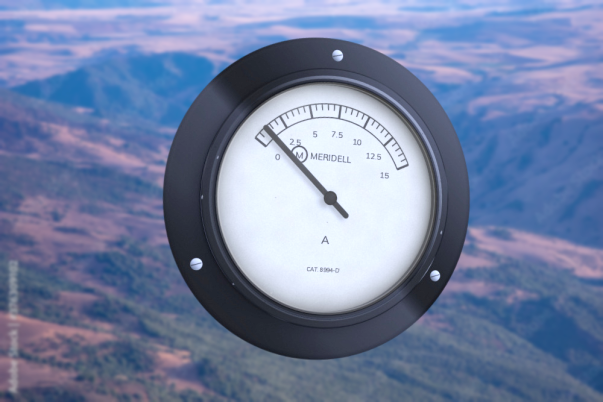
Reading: 1 A
